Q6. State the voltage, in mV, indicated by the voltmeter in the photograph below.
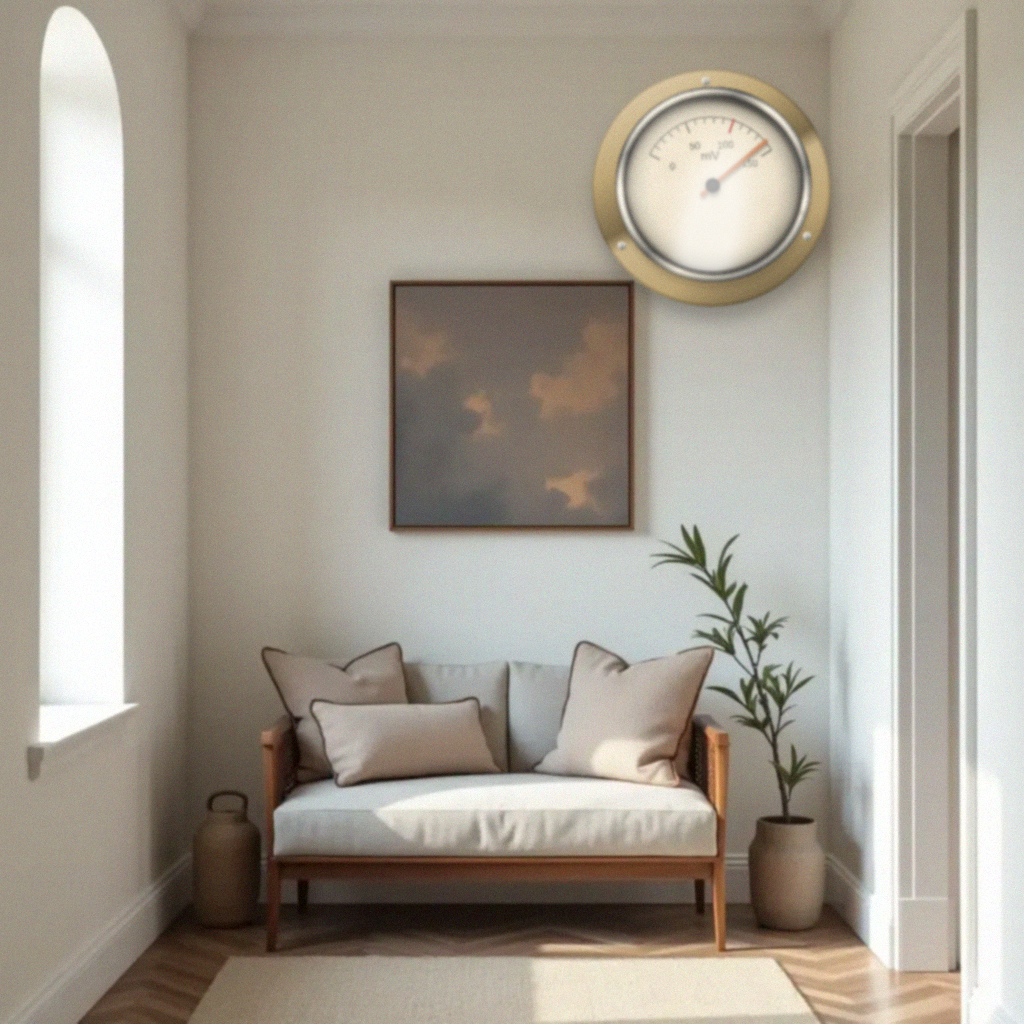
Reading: 140 mV
